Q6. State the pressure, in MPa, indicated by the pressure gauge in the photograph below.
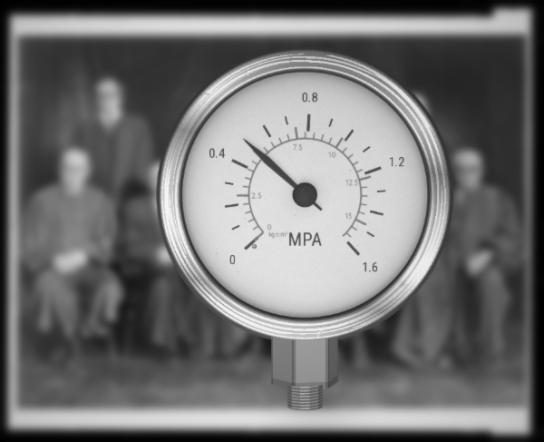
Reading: 0.5 MPa
